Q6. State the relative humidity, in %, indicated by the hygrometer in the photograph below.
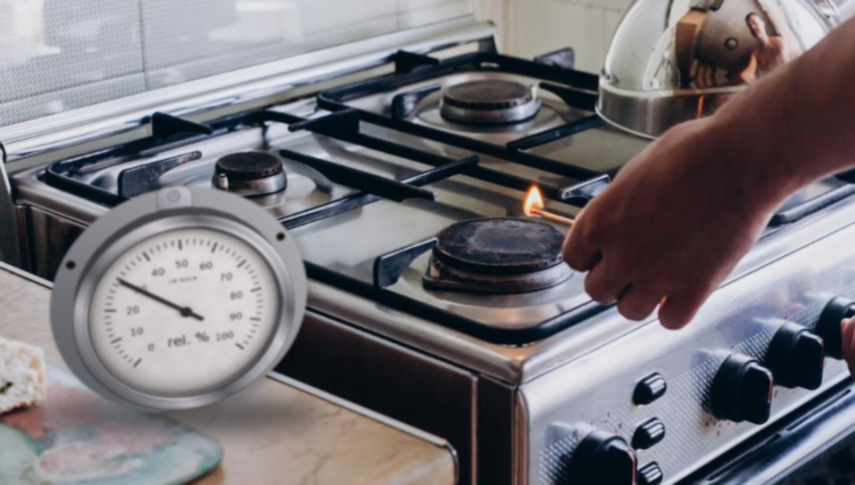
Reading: 30 %
